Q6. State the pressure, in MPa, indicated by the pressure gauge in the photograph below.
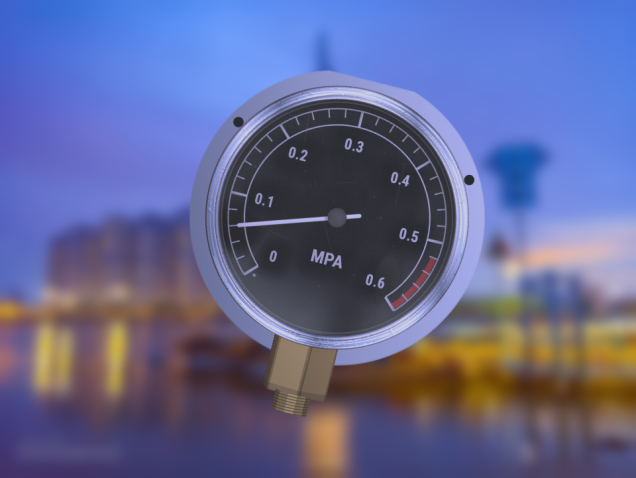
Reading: 0.06 MPa
